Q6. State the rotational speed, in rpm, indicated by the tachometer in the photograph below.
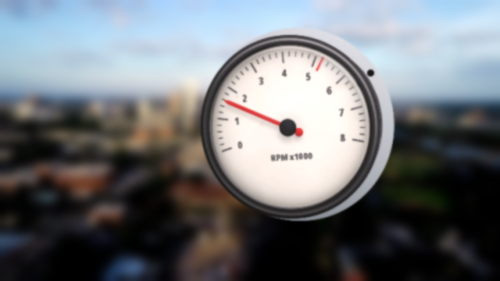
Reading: 1600 rpm
